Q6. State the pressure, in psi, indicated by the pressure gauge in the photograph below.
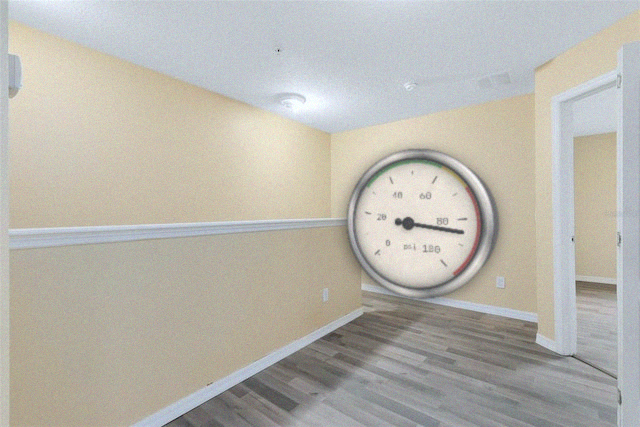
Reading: 85 psi
